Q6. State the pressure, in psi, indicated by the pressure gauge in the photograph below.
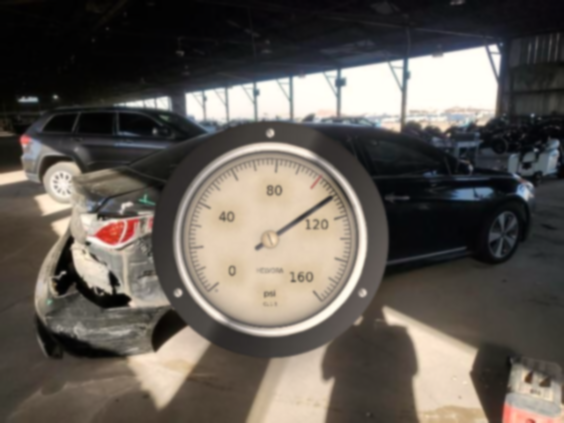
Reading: 110 psi
